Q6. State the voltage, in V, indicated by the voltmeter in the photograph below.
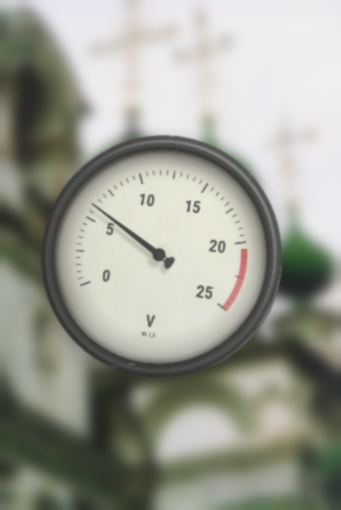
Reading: 6 V
